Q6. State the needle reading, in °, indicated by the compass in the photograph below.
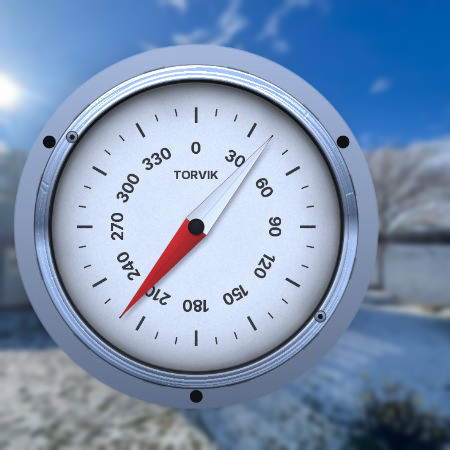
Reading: 220 °
